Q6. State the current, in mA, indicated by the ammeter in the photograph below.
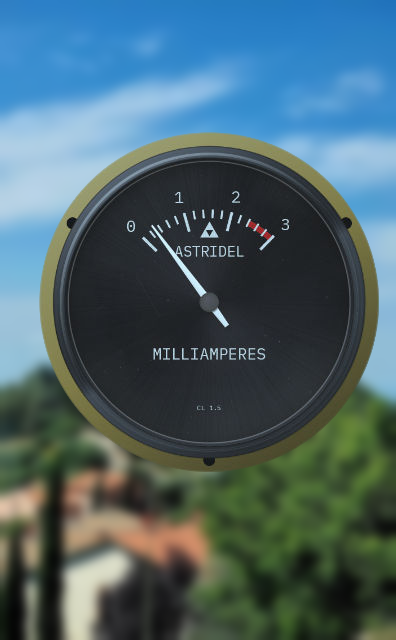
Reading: 0.3 mA
